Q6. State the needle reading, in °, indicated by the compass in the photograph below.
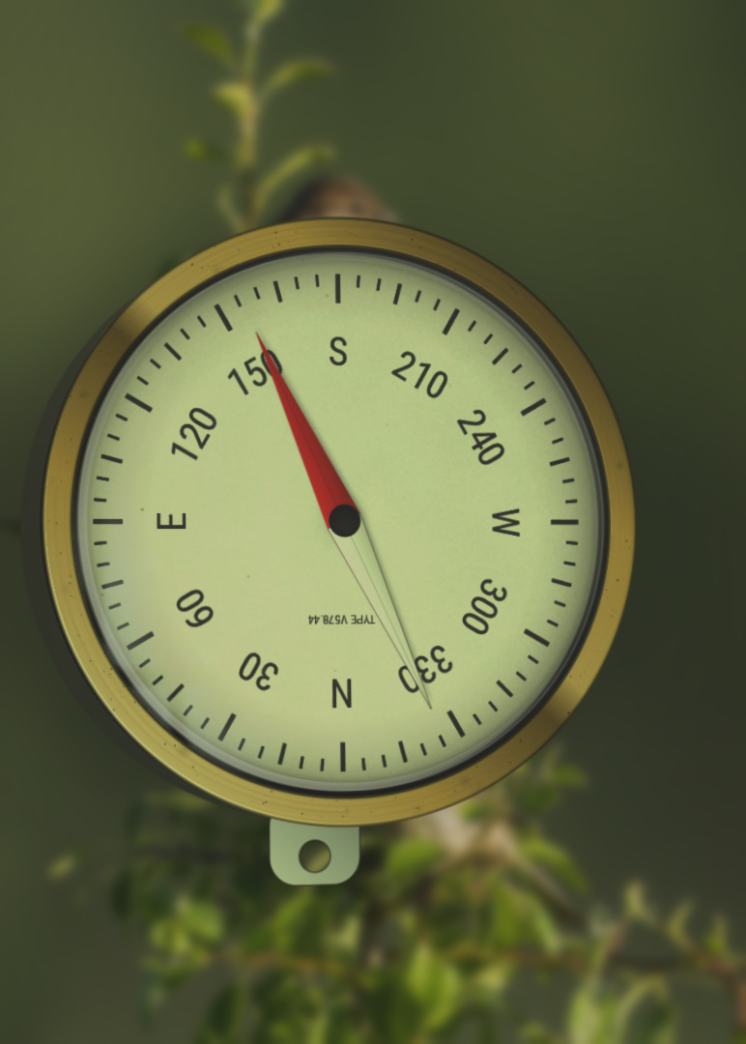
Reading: 155 °
